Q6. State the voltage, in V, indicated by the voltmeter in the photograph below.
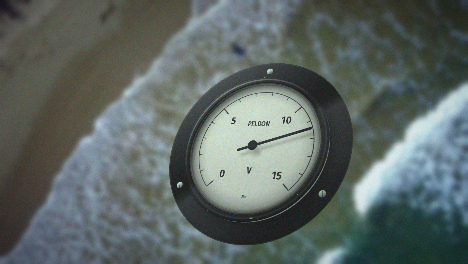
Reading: 11.5 V
